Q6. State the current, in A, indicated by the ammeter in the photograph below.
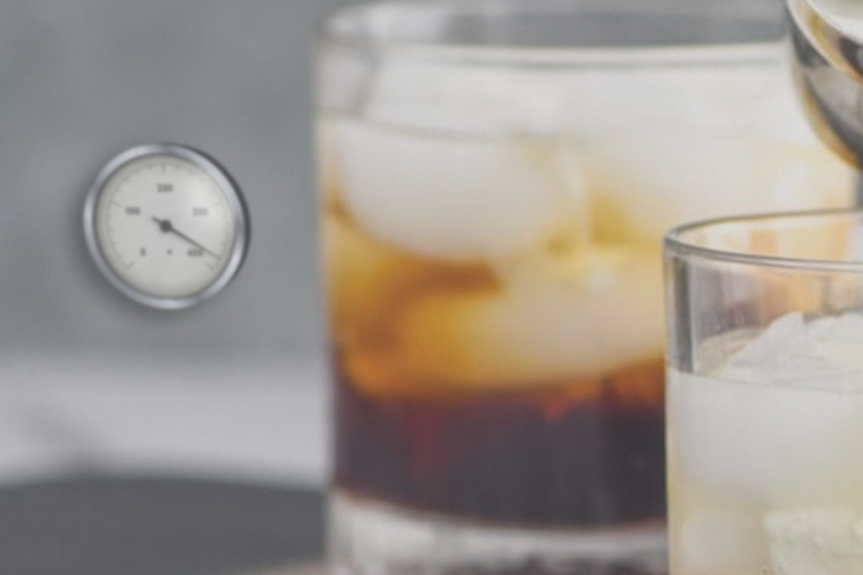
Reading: 380 A
